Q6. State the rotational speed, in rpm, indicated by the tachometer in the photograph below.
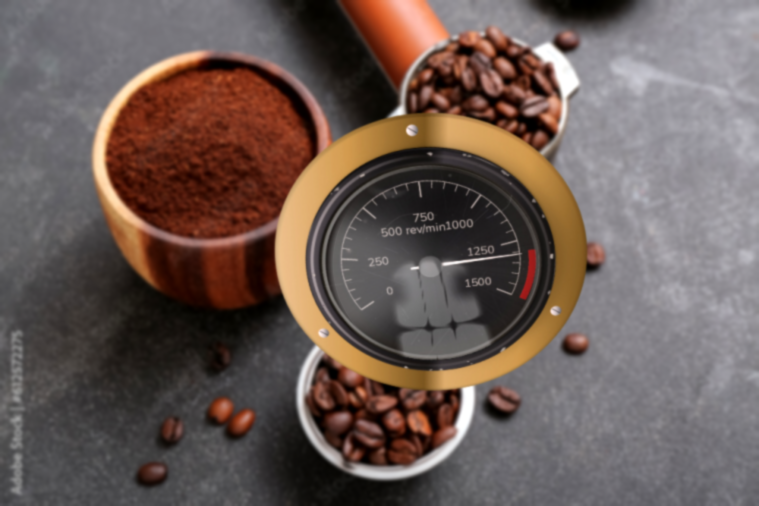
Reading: 1300 rpm
